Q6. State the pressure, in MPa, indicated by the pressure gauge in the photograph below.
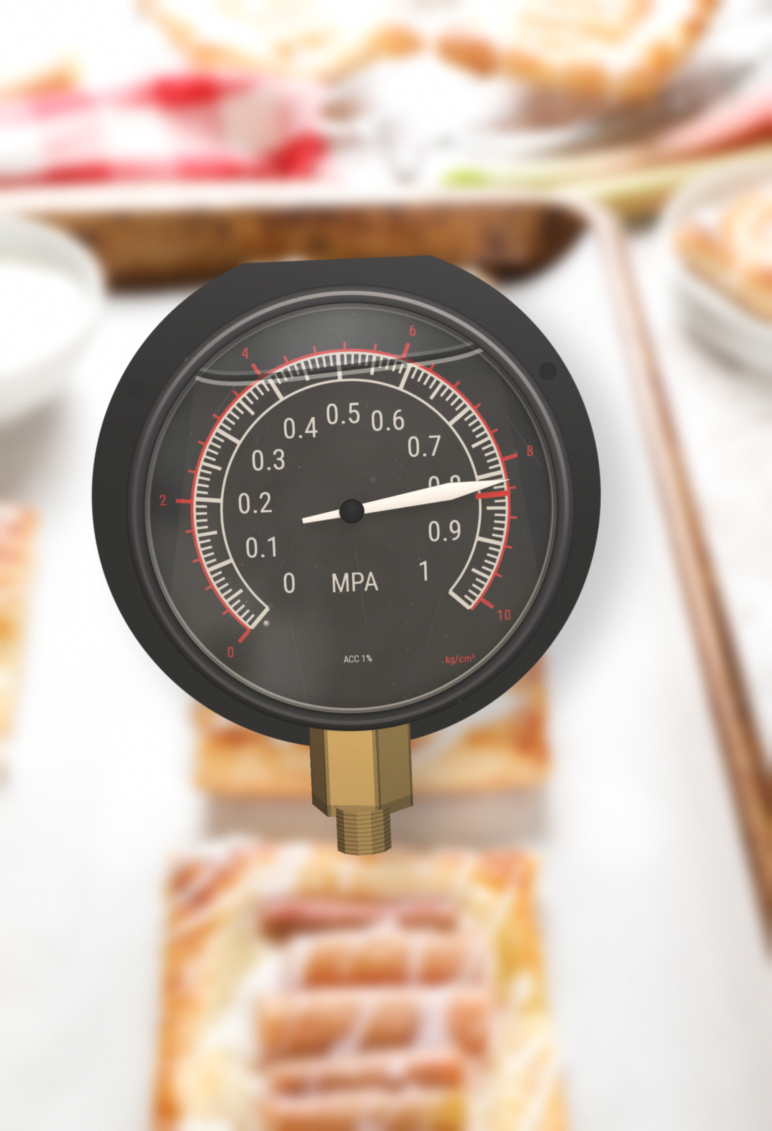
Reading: 0.81 MPa
